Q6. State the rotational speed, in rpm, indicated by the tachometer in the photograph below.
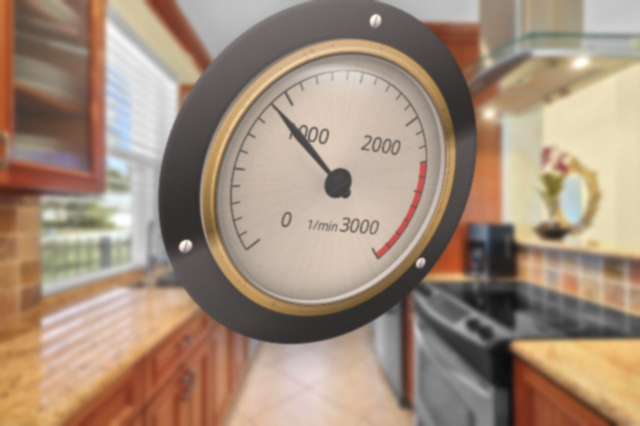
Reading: 900 rpm
